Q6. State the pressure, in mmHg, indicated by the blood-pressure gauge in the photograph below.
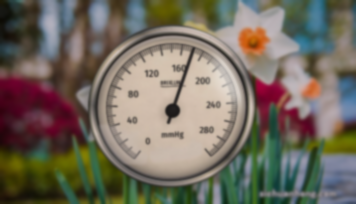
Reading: 170 mmHg
